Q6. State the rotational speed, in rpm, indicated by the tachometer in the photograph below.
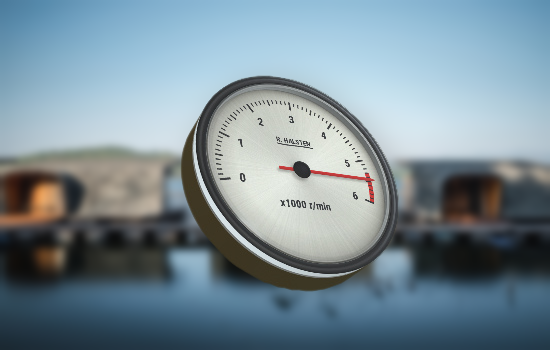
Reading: 5500 rpm
